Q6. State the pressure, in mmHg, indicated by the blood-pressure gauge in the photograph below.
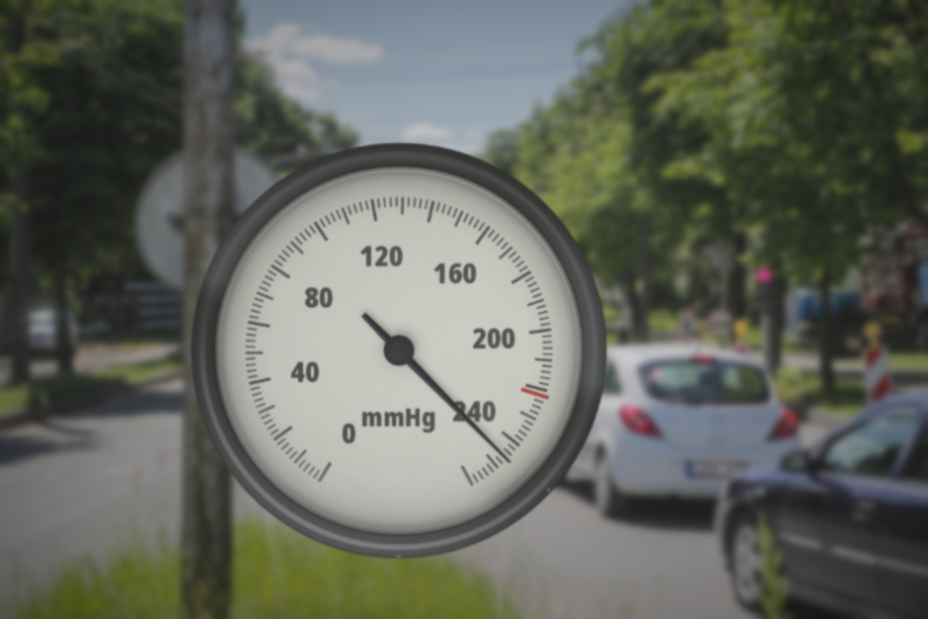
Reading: 246 mmHg
